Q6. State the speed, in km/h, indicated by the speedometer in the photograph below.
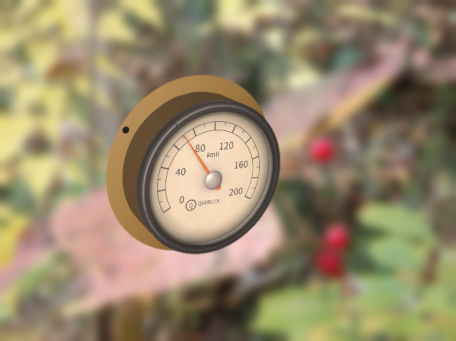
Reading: 70 km/h
